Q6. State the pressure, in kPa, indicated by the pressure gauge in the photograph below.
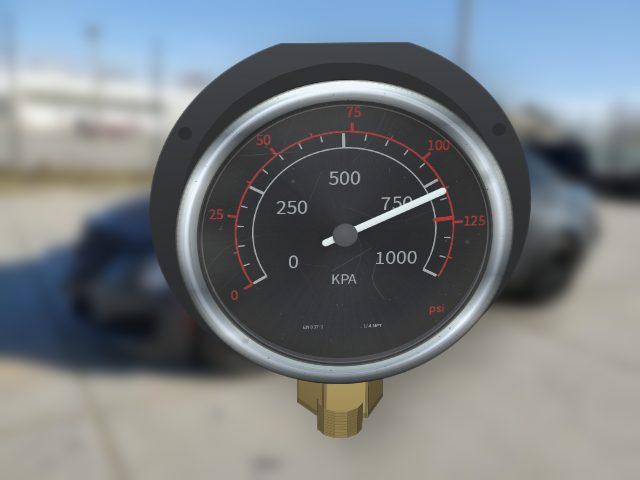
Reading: 775 kPa
